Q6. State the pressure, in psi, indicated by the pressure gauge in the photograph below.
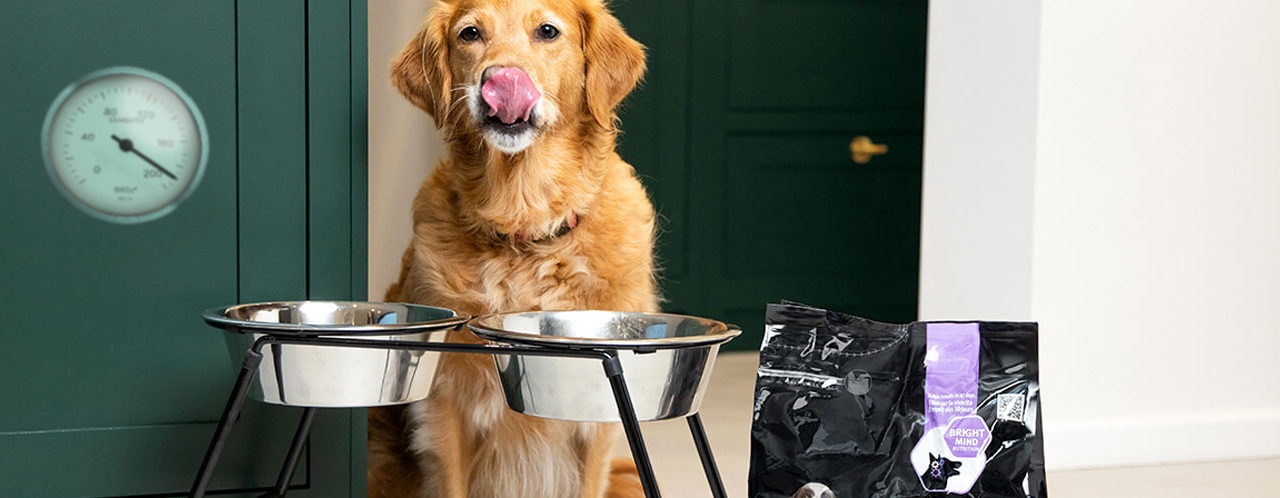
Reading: 190 psi
